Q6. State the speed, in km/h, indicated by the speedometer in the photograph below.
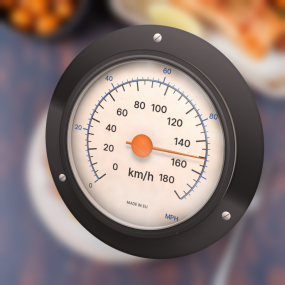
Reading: 150 km/h
